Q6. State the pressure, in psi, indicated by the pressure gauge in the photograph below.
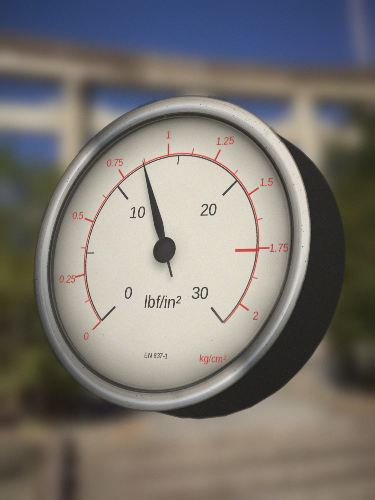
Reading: 12.5 psi
